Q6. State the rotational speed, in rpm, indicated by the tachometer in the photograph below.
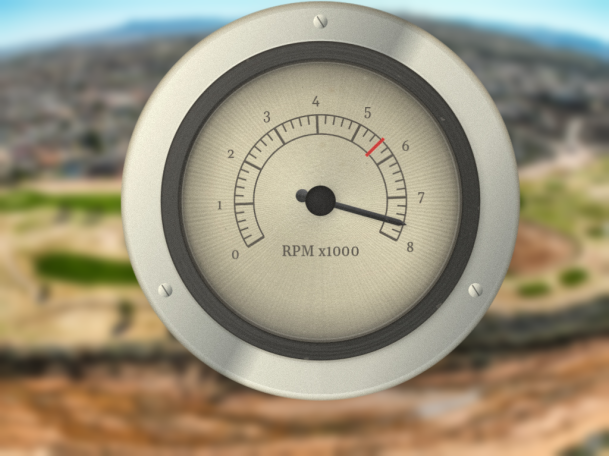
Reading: 7600 rpm
